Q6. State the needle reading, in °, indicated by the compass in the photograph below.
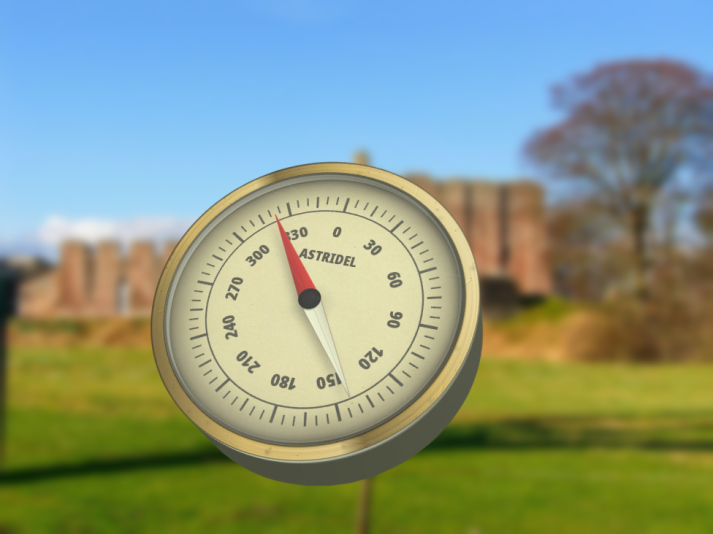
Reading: 322.5 °
